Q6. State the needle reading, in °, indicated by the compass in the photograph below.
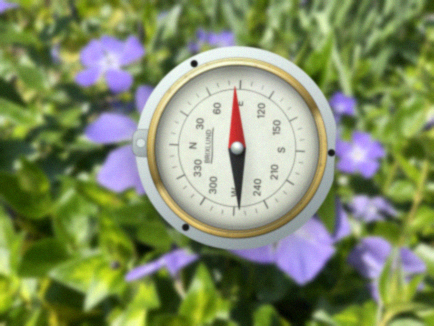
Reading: 85 °
